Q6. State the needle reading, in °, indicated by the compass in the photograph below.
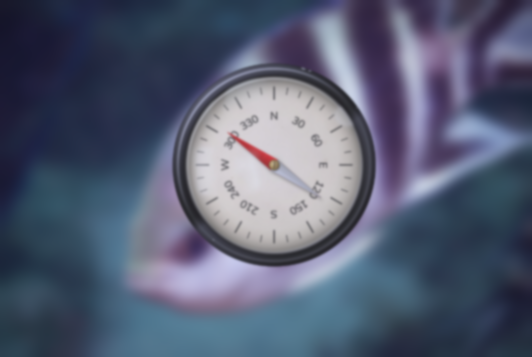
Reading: 305 °
